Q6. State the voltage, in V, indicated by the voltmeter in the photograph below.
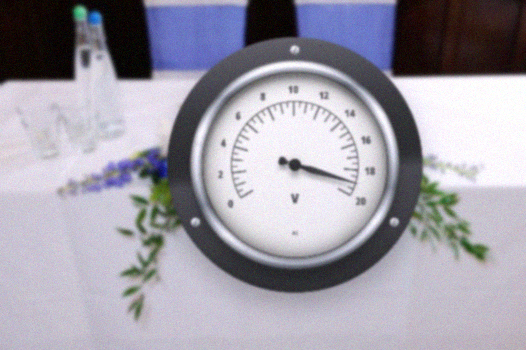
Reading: 19 V
